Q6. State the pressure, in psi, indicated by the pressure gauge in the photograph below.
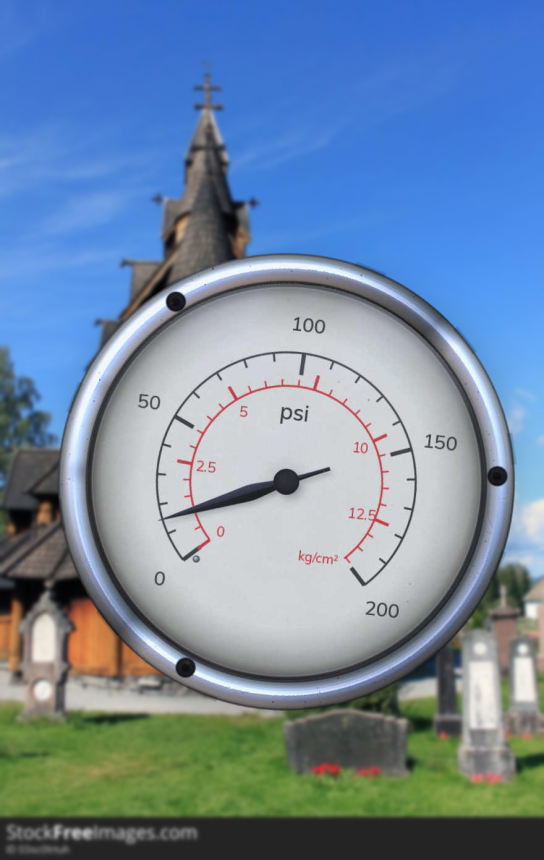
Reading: 15 psi
